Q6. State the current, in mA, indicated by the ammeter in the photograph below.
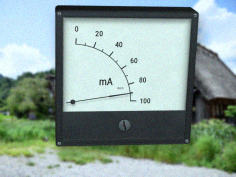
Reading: 90 mA
